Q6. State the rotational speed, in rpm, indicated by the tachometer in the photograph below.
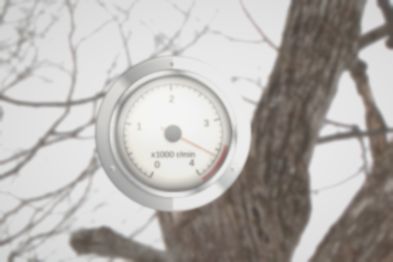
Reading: 3600 rpm
